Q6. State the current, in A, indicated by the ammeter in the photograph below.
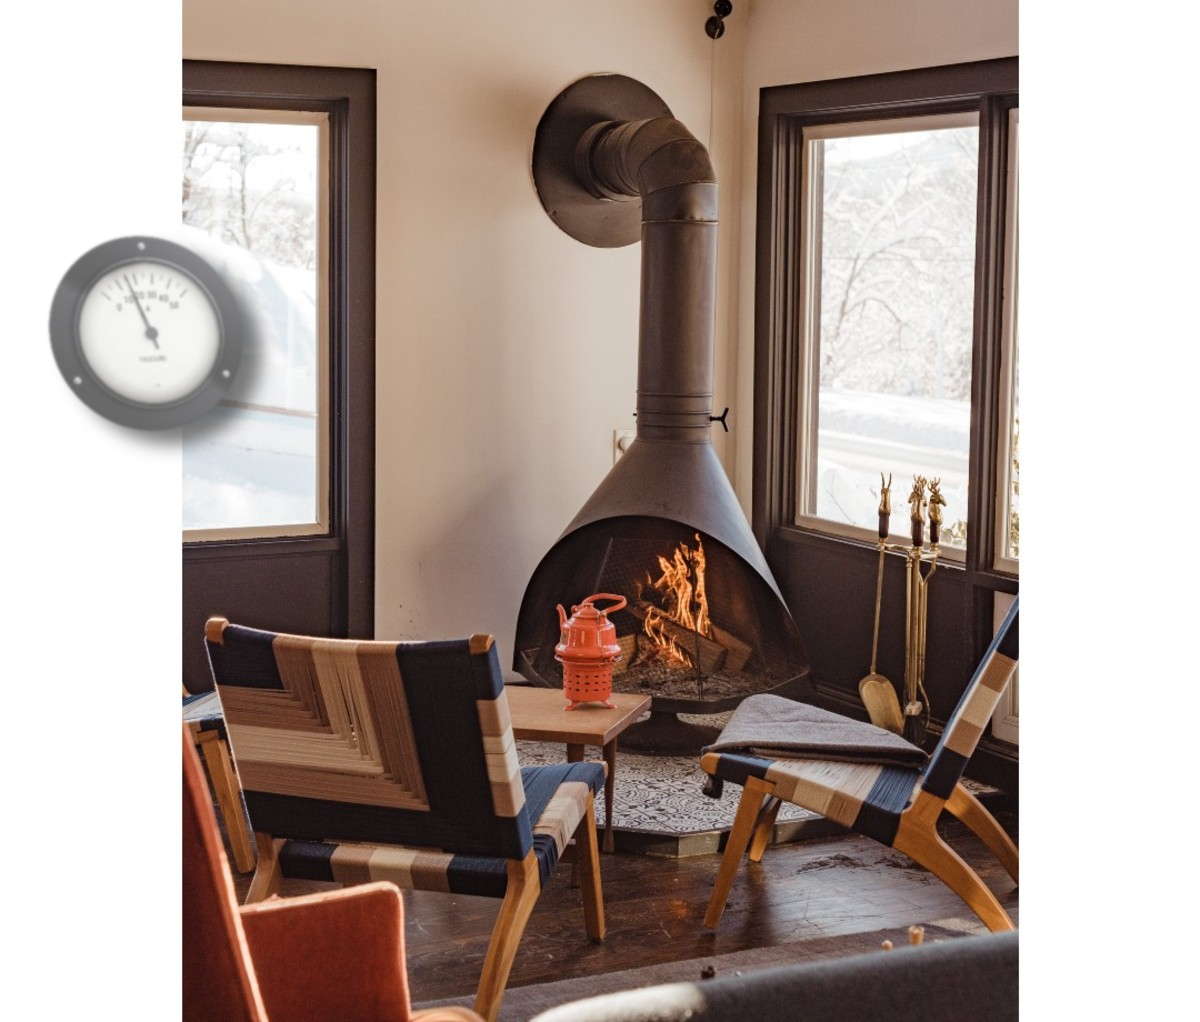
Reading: 15 A
